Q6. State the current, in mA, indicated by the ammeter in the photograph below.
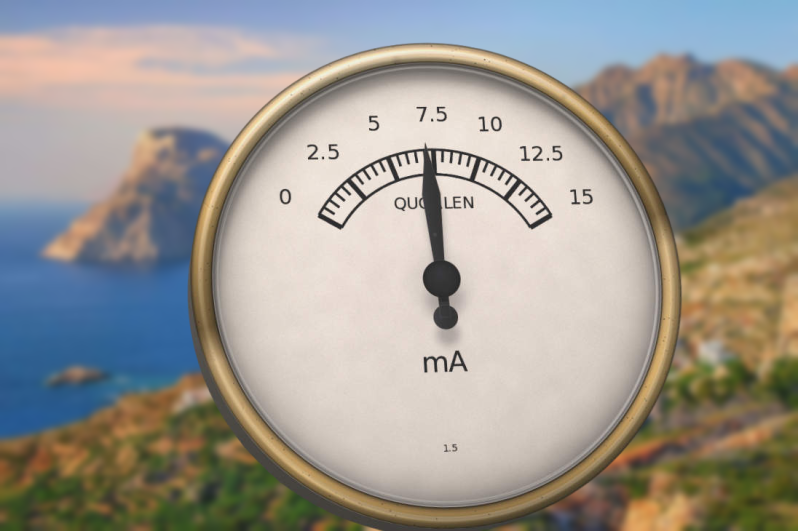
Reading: 7 mA
